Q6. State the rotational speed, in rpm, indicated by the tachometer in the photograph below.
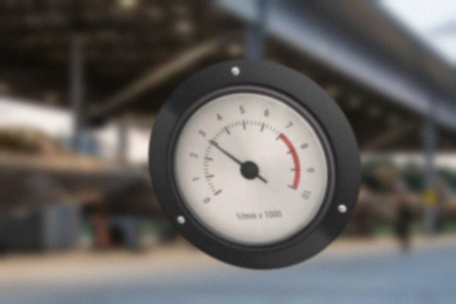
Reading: 3000 rpm
